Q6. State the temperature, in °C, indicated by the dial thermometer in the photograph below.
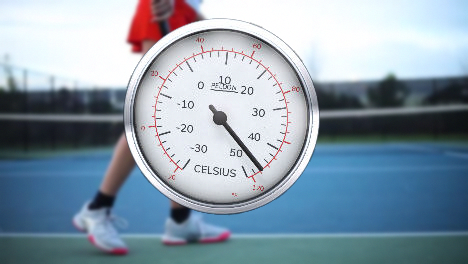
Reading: 46 °C
